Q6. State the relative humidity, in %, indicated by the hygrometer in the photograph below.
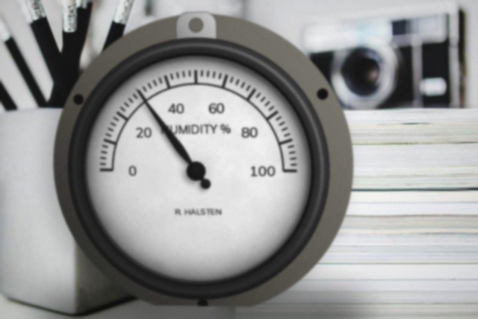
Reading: 30 %
